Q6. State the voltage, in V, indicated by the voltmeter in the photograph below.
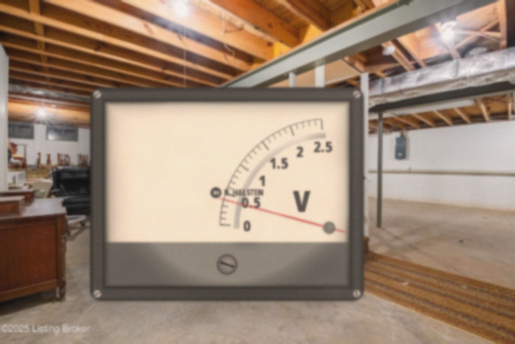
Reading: 0.4 V
